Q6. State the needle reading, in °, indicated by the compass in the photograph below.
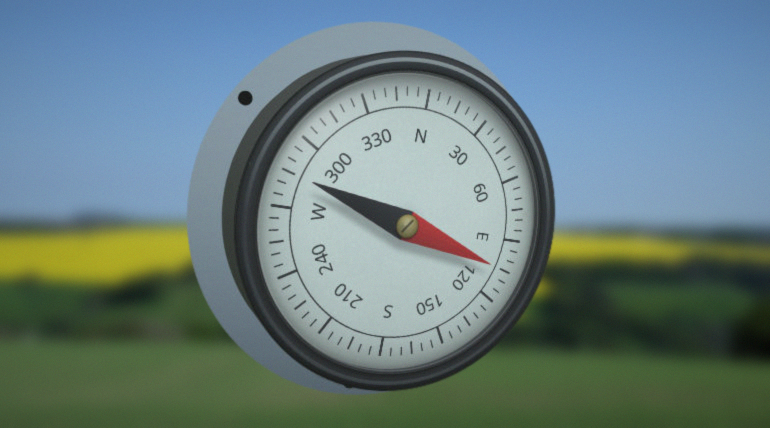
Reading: 105 °
